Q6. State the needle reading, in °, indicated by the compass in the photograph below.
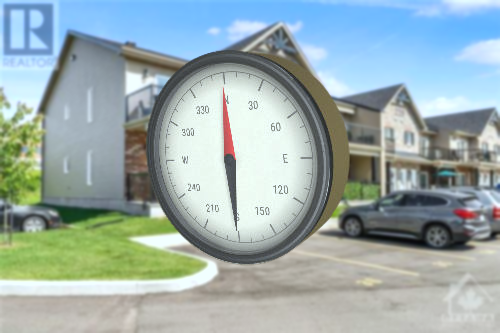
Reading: 0 °
